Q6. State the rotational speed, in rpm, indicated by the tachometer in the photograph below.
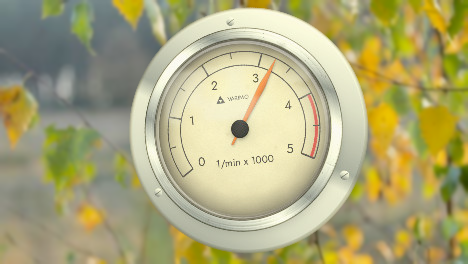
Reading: 3250 rpm
